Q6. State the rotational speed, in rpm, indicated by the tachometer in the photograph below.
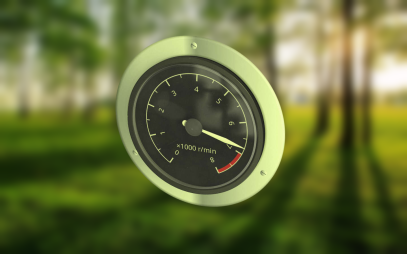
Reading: 6750 rpm
